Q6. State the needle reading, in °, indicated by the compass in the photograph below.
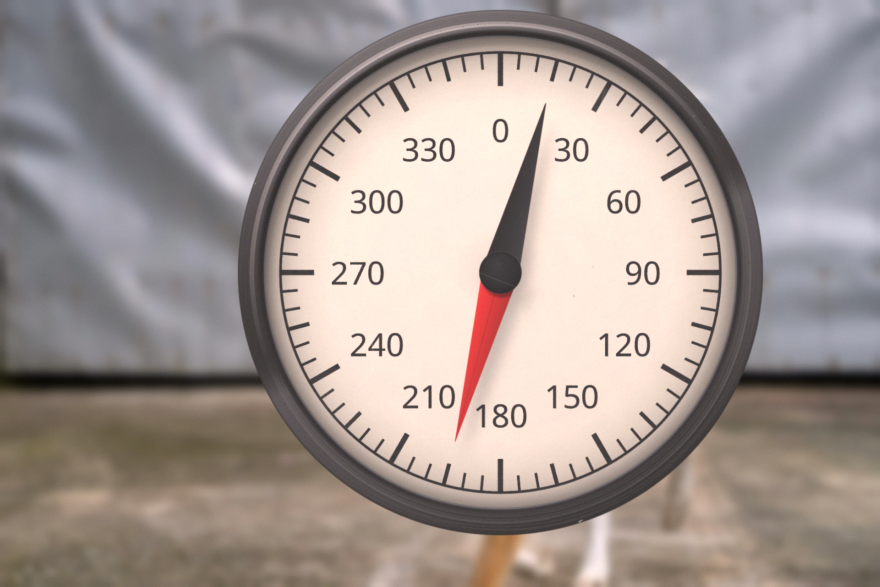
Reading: 195 °
